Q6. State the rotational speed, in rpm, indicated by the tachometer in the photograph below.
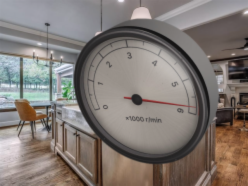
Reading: 5750 rpm
